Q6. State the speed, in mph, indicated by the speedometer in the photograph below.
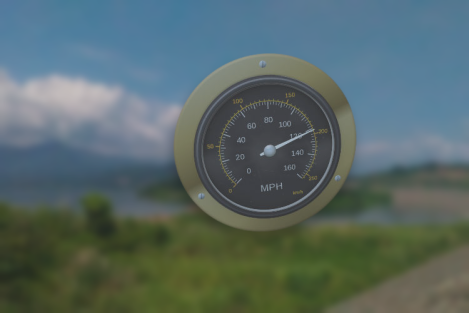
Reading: 120 mph
